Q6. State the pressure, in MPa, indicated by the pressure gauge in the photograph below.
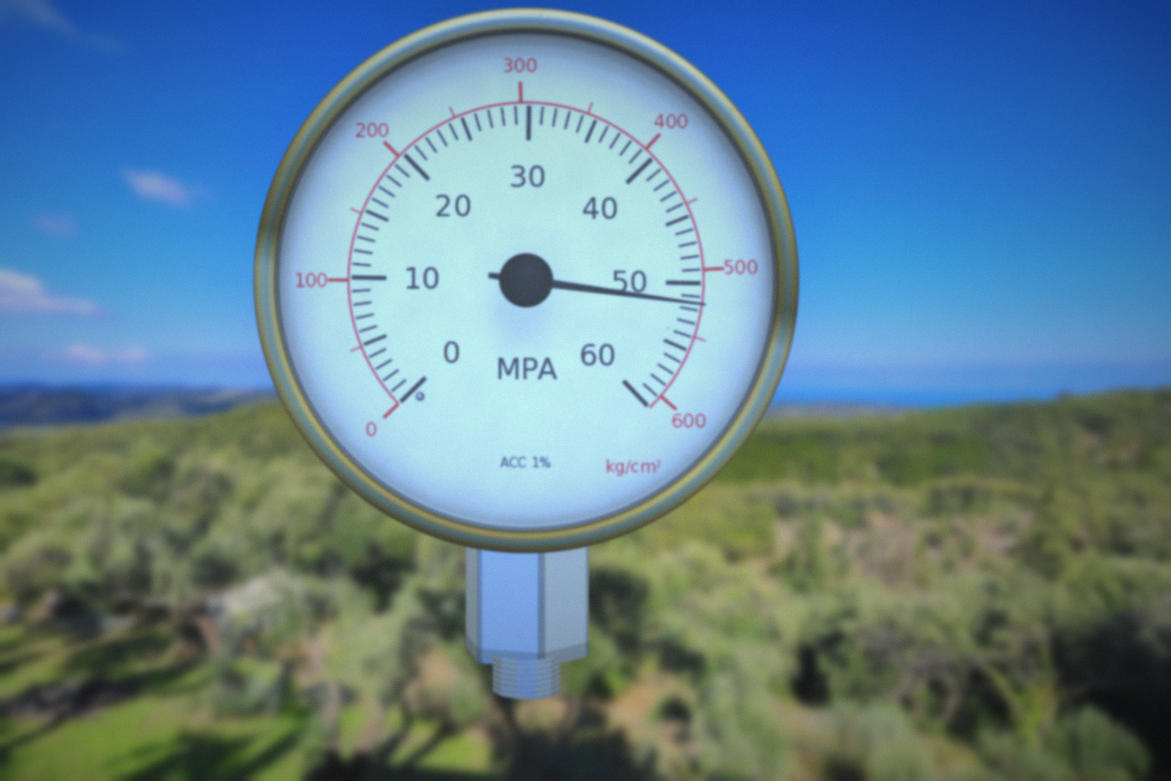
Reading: 51.5 MPa
